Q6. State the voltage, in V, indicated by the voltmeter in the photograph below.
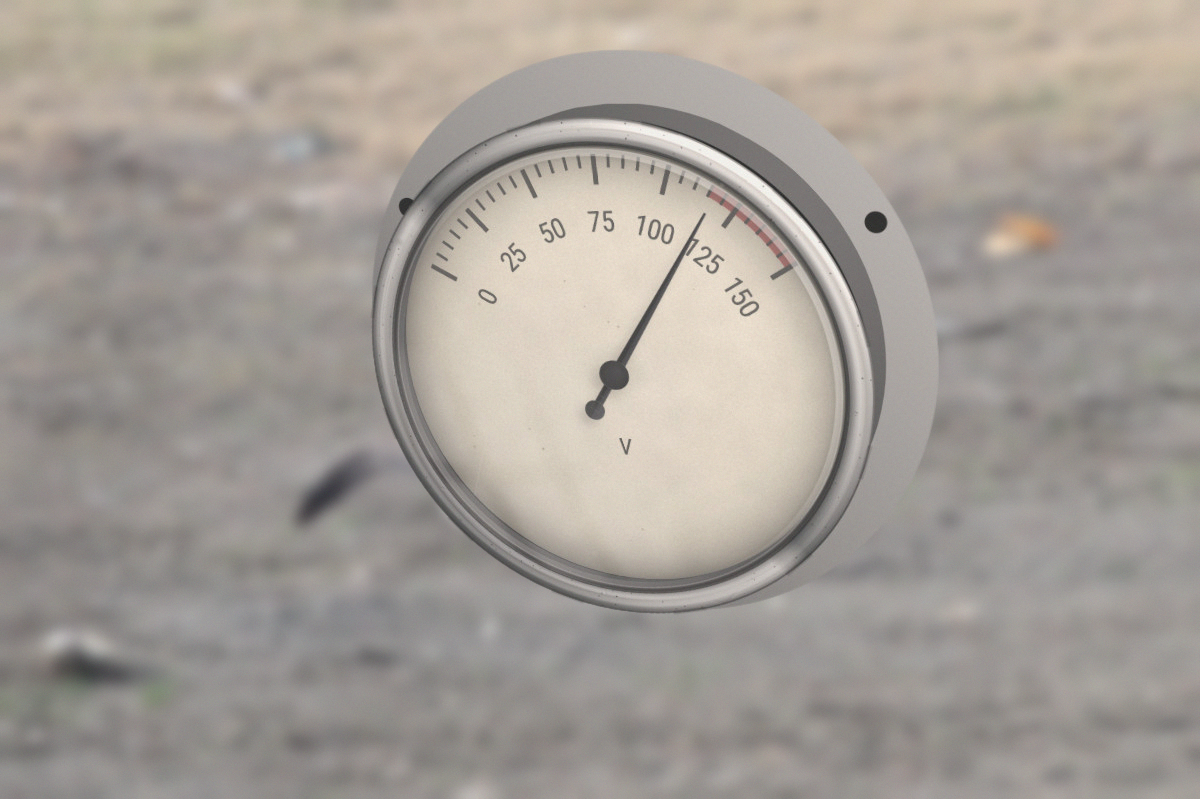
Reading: 117.5 V
